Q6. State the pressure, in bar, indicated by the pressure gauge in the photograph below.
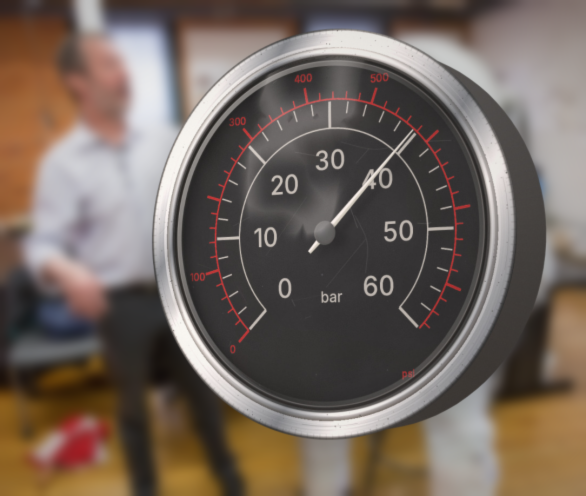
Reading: 40 bar
